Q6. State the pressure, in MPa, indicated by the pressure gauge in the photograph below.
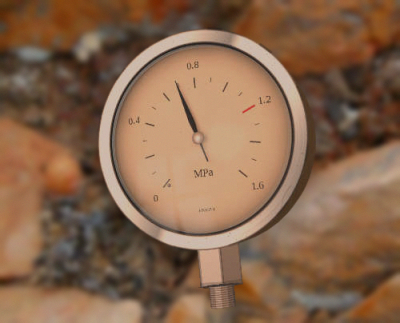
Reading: 0.7 MPa
